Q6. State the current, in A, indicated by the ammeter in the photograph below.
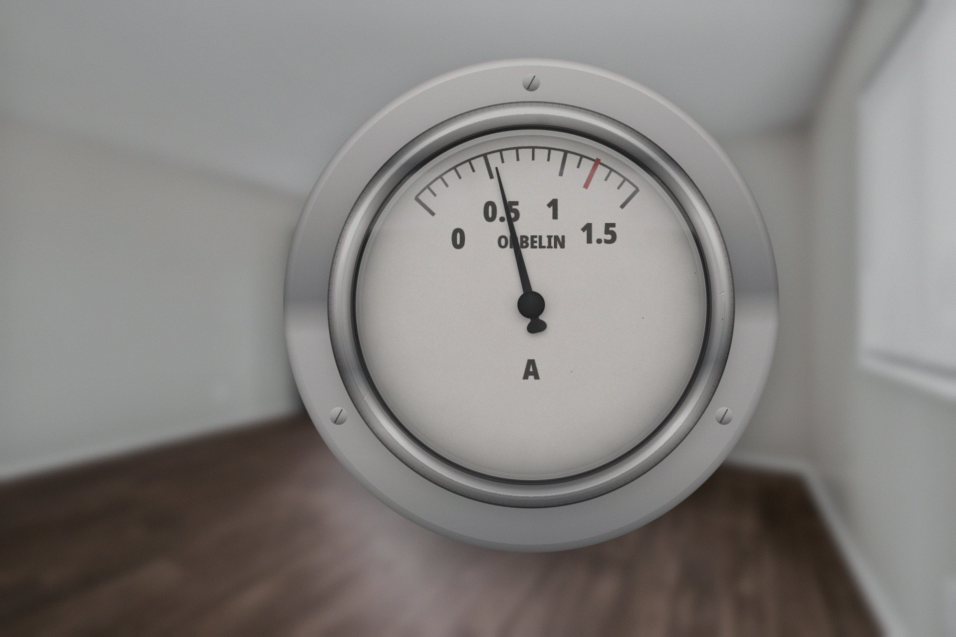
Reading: 0.55 A
